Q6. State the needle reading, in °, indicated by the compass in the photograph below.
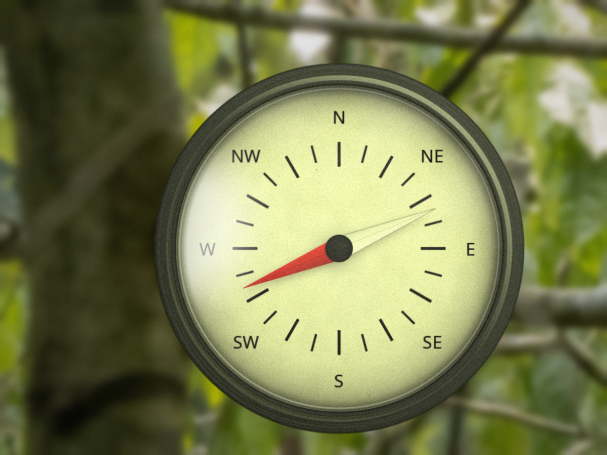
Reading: 247.5 °
